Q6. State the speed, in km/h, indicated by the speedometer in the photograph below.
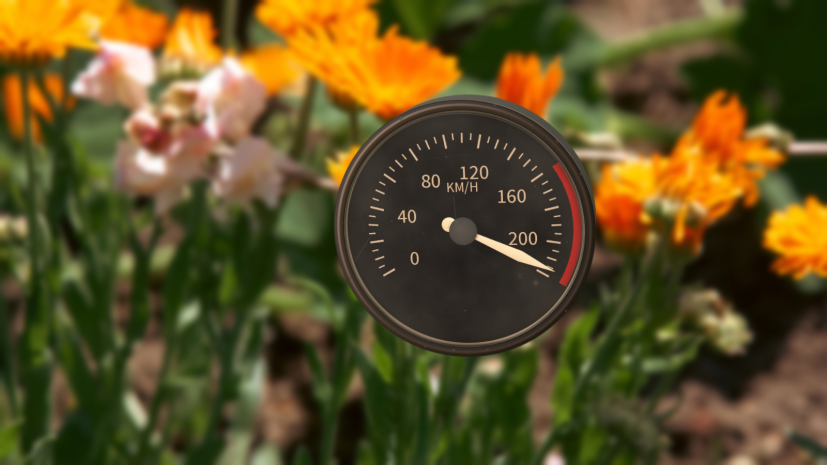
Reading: 215 km/h
